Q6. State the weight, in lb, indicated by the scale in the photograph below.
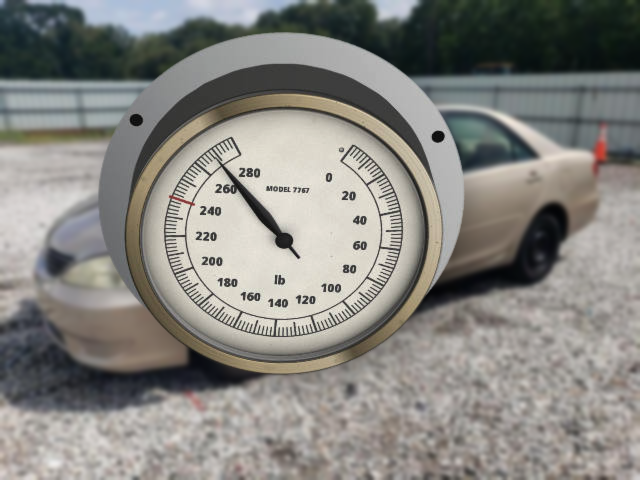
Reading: 270 lb
